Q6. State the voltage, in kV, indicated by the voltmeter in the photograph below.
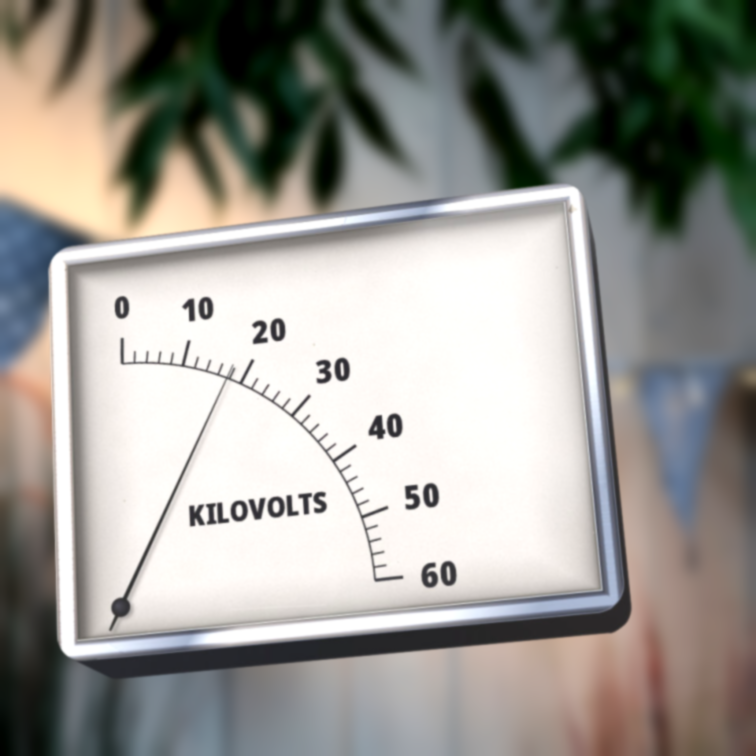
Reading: 18 kV
